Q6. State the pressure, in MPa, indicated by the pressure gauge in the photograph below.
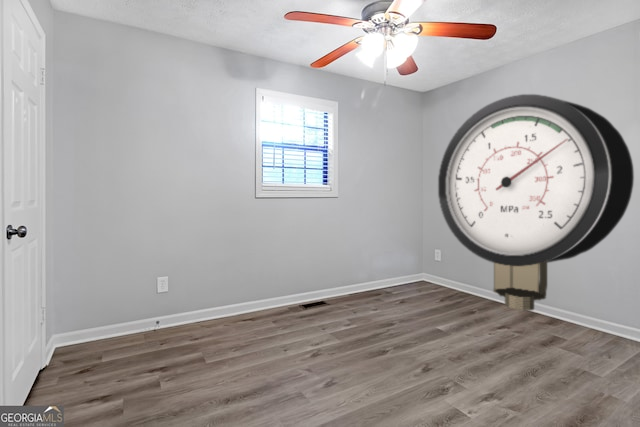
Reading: 1.8 MPa
